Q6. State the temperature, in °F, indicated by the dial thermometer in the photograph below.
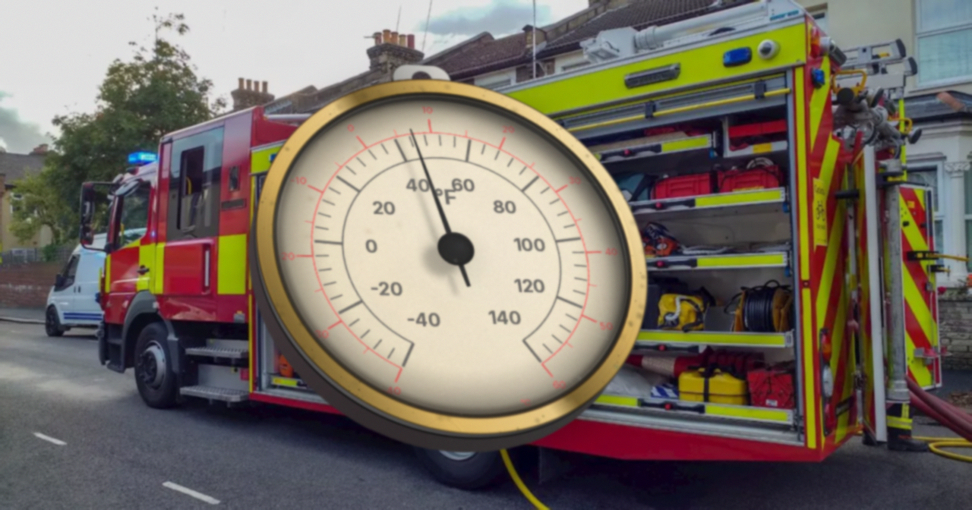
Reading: 44 °F
